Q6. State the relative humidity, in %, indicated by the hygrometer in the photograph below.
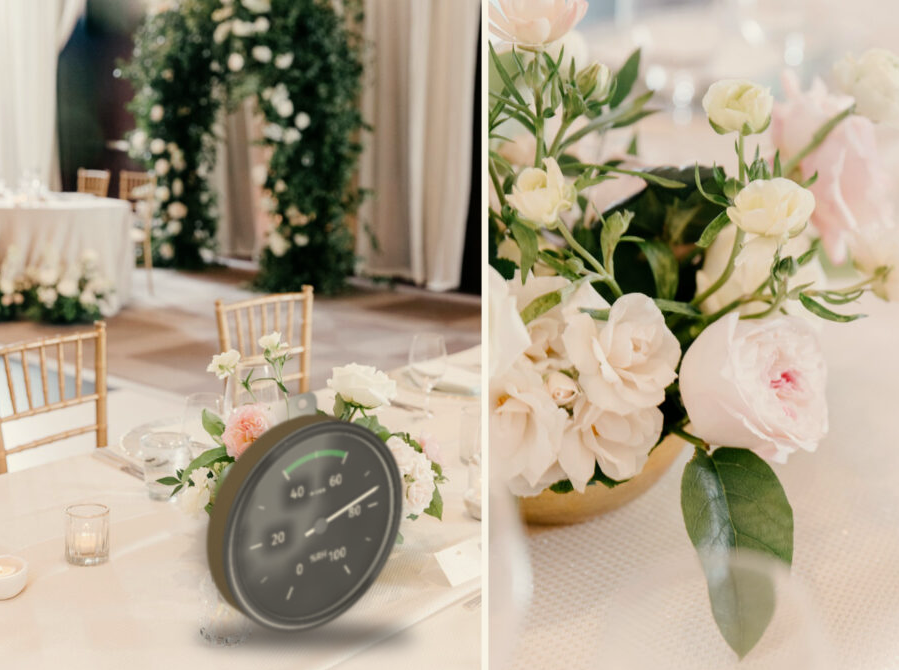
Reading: 75 %
